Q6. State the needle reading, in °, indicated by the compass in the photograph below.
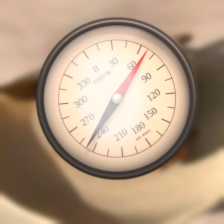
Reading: 67.5 °
